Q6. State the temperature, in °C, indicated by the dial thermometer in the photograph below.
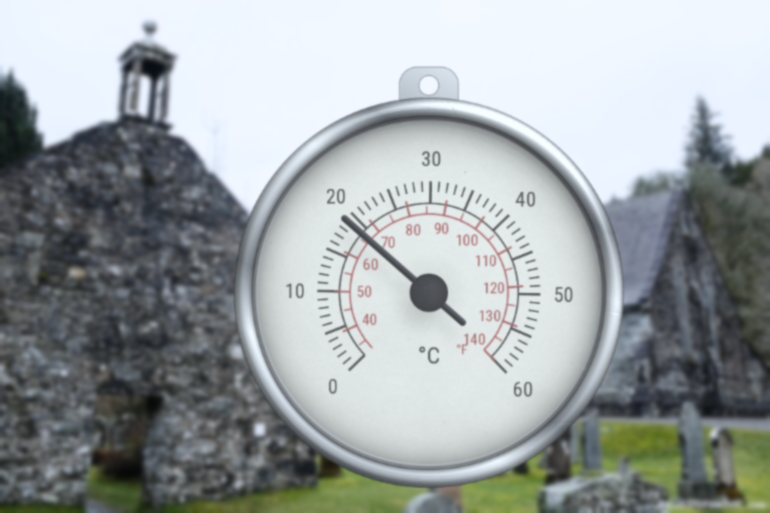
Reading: 19 °C
